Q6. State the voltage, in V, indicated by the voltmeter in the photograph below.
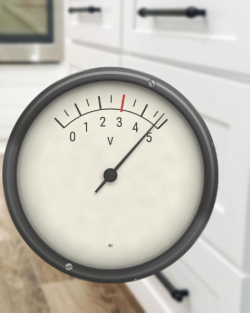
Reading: 4.75 V
